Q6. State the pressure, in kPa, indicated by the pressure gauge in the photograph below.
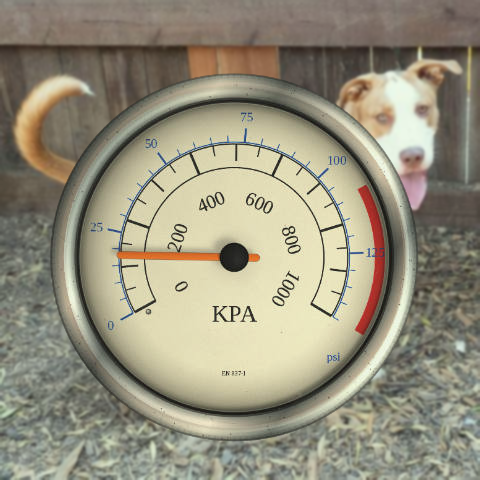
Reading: 125 kPa
